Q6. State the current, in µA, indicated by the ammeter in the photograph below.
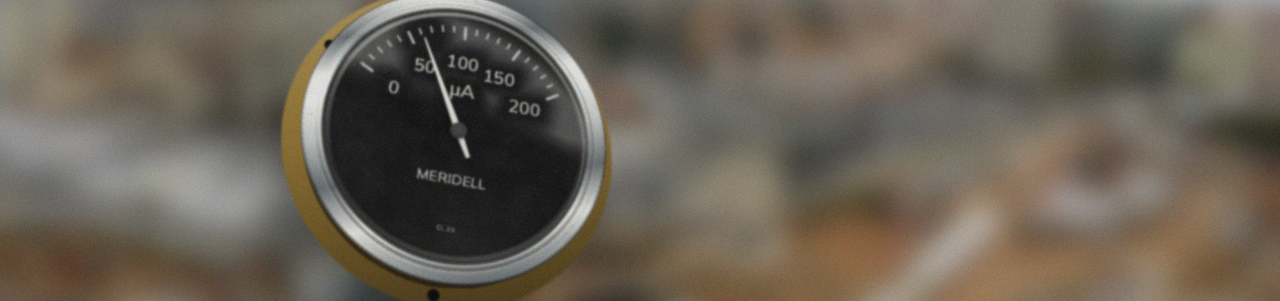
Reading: 60 µA
